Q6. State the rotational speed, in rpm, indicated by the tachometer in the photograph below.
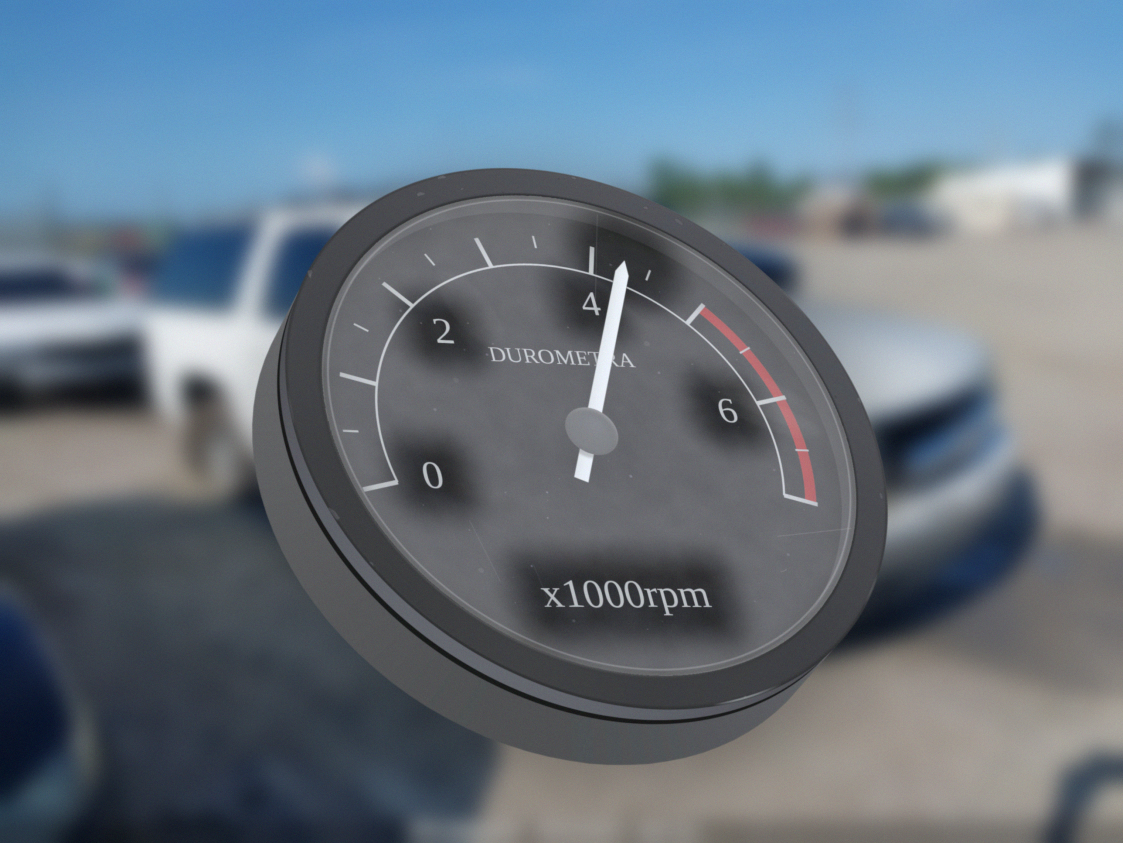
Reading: 4250 rpm
